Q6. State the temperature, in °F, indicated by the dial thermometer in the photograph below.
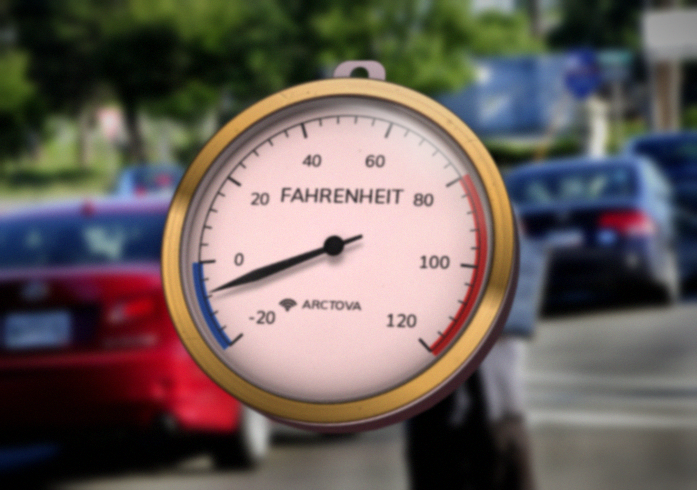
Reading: -8 °F
